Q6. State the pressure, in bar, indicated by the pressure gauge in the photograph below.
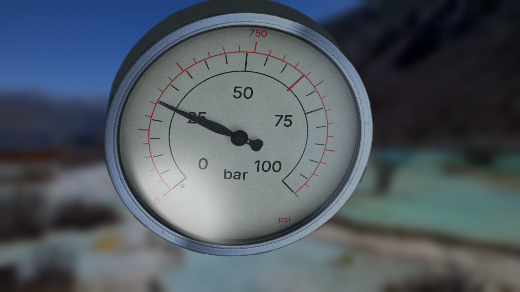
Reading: 25 bar
